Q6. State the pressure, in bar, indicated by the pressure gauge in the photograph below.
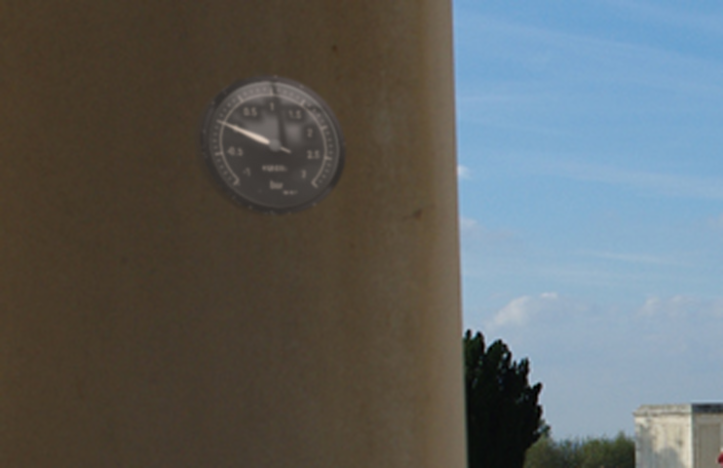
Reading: 0 bar
